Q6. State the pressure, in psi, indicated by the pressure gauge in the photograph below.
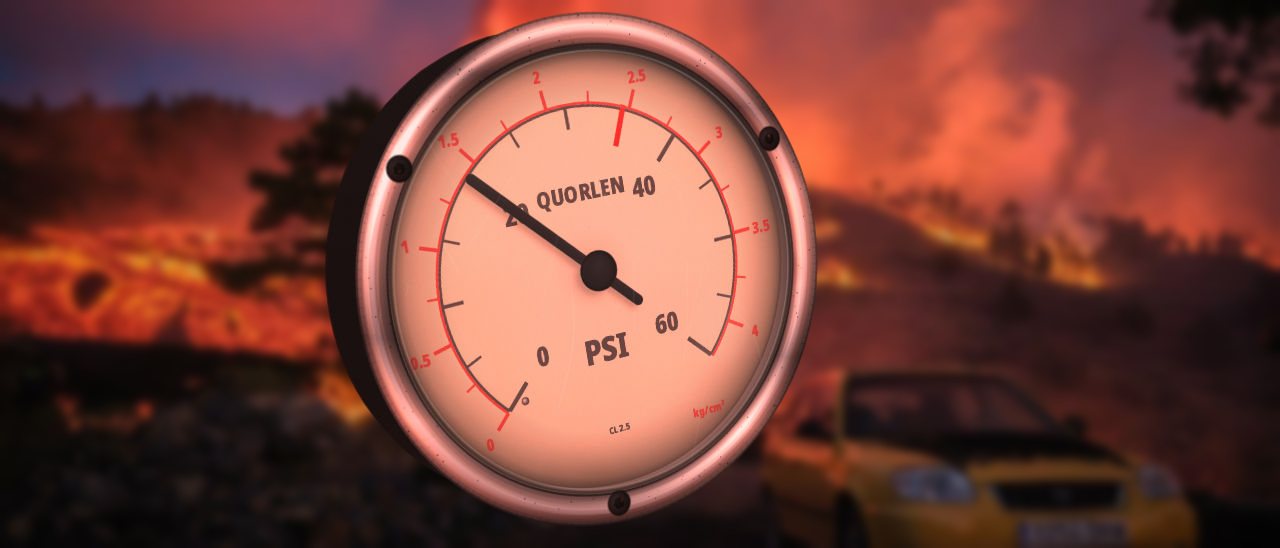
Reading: 20 psi
